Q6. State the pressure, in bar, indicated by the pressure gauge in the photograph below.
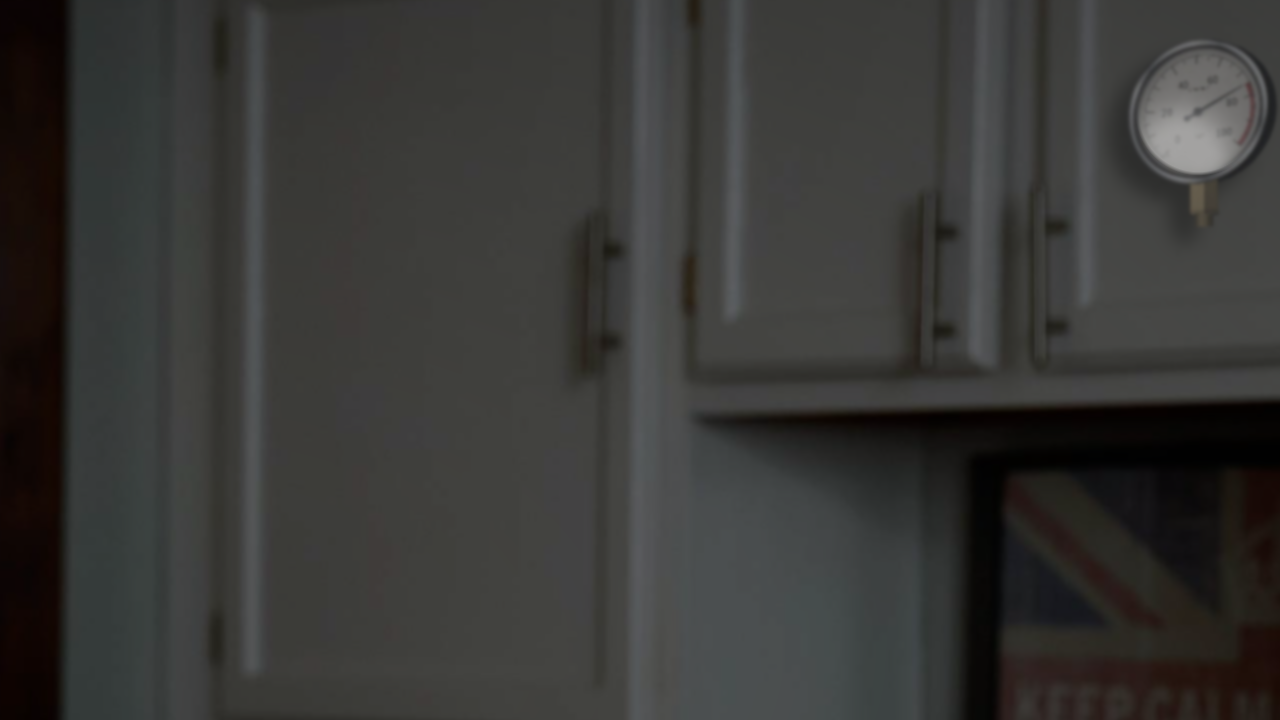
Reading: 75 bar
